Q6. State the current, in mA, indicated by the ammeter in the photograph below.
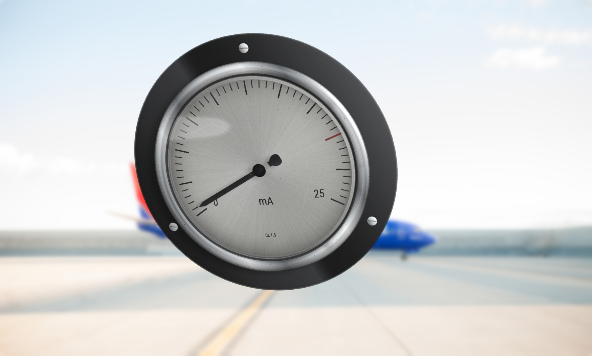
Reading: 0.5 mA
